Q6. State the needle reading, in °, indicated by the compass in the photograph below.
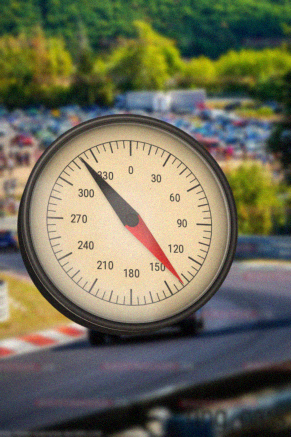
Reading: 140 °
